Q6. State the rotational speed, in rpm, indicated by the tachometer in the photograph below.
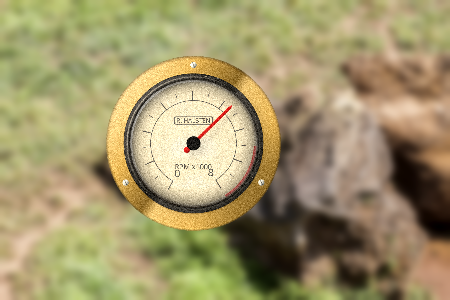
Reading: 5250 rpm
